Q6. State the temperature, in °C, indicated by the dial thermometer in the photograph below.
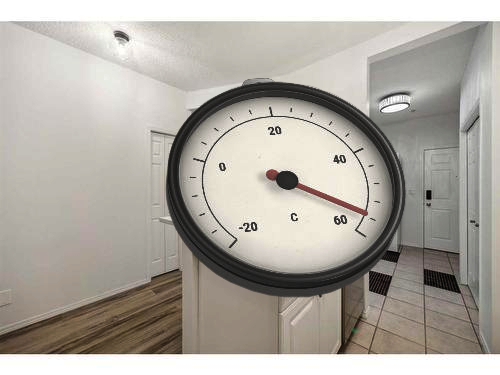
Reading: 56 °C
